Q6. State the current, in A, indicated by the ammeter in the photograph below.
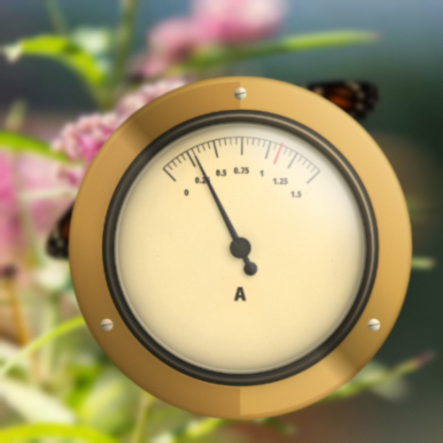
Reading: 0.3 A
